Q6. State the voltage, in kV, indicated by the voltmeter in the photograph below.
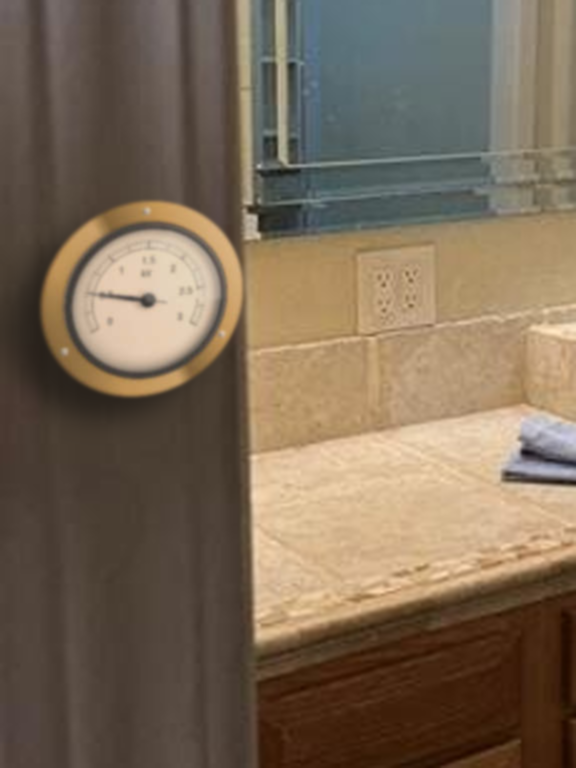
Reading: 0.5 kV
